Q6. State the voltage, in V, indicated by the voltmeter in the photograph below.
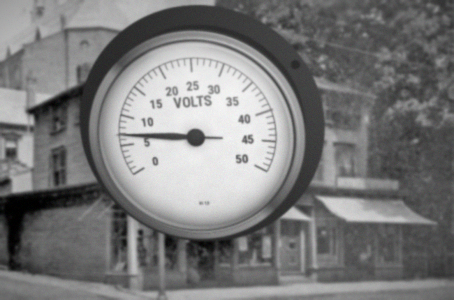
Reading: 7 V
